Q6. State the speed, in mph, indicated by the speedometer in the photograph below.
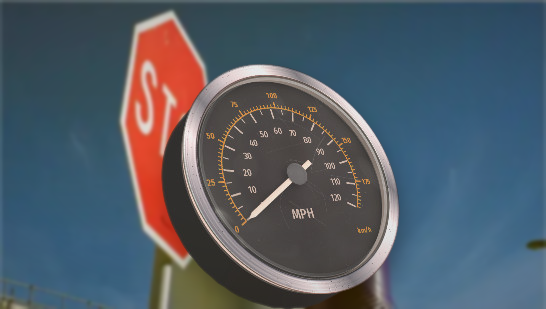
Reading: 0 mph
